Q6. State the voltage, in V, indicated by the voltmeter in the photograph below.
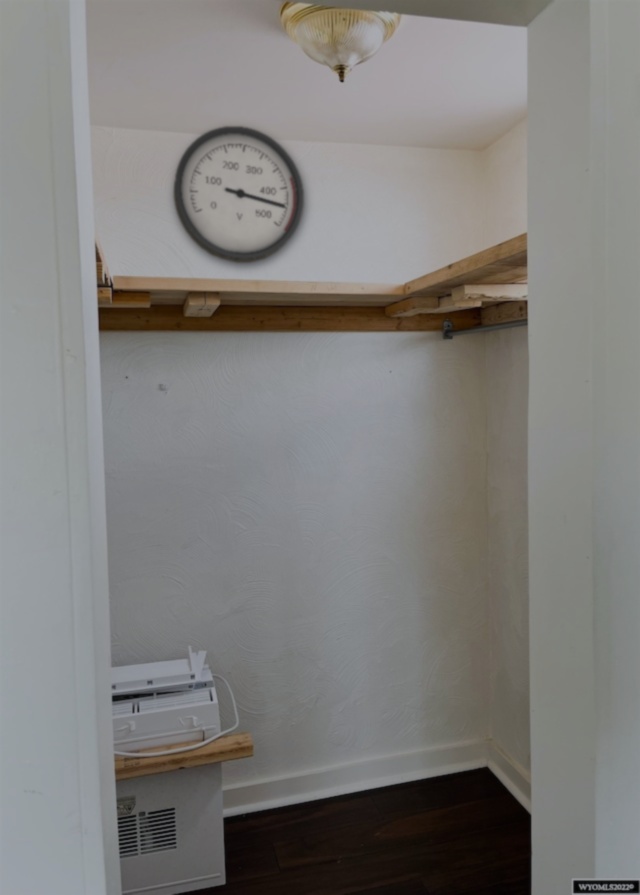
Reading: 450 V
